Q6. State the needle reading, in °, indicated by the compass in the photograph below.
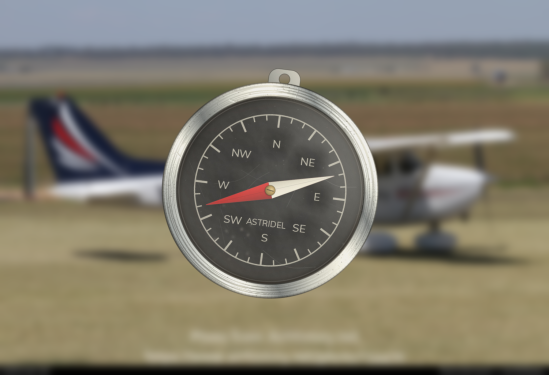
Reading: 250 °
